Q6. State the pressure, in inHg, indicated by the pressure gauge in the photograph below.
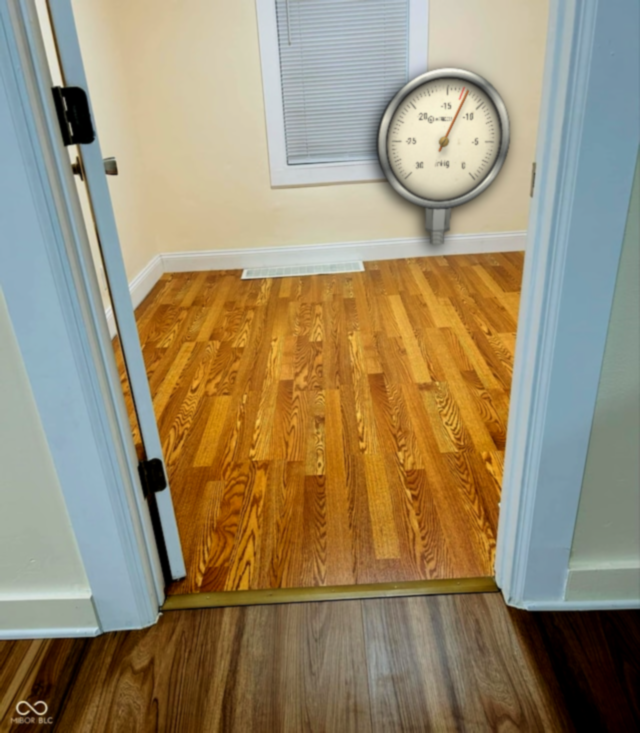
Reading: -12.5 inHg
